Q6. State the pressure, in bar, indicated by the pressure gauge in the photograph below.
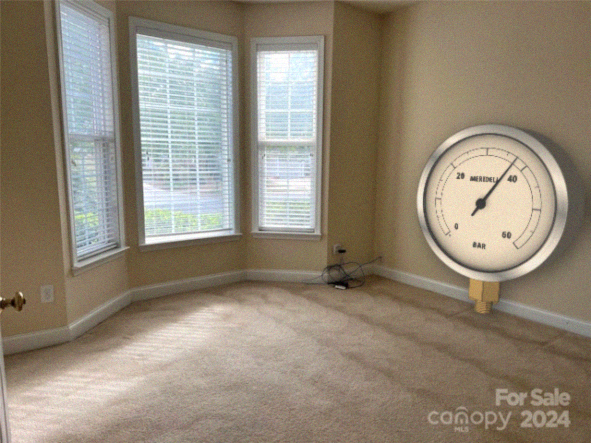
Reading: 37.5 bar
